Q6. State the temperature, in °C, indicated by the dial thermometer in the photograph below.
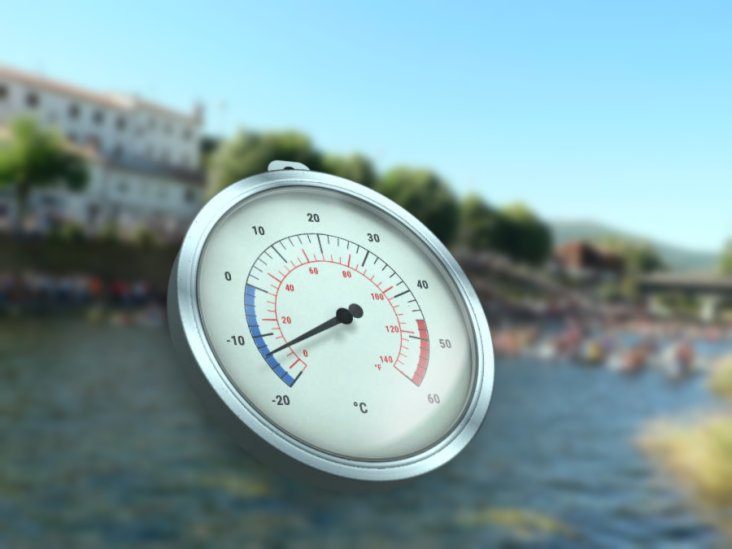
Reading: -14 °C
